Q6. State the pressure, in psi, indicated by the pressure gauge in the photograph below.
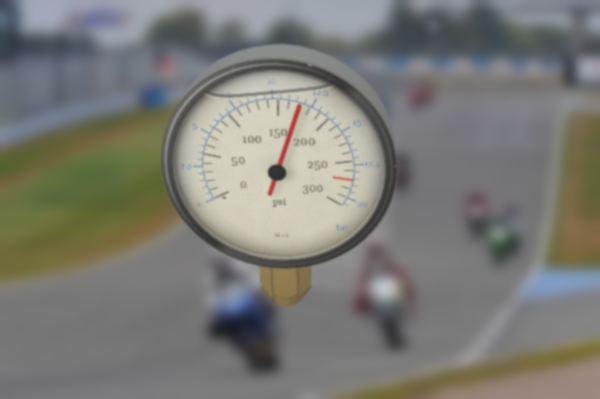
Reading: 170 psi
